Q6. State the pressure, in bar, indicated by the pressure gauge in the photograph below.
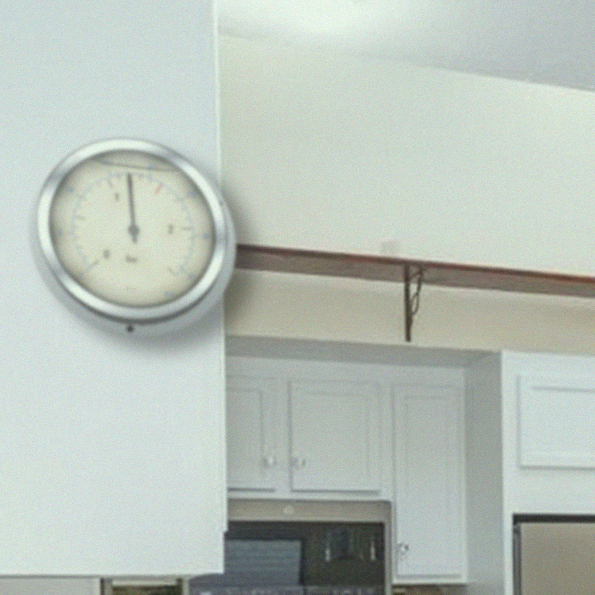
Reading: 1.2 bar
